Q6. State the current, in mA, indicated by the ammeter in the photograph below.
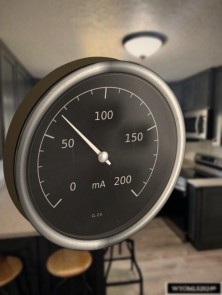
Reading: 65 mA
